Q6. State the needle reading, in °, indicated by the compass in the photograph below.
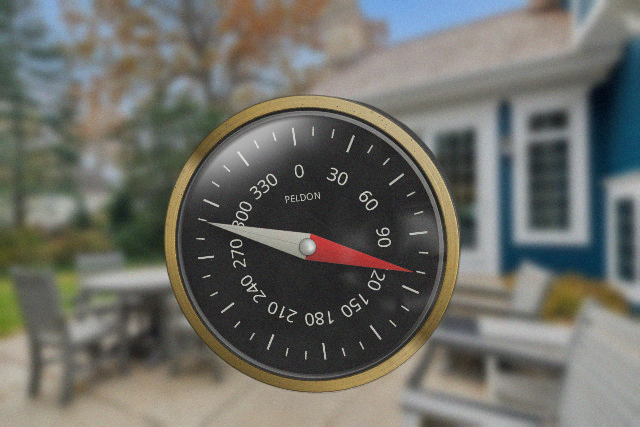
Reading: 110 °
